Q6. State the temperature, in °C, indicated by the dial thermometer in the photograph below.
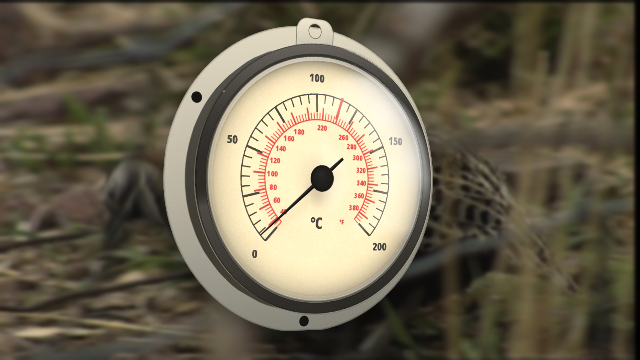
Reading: 5 °C
